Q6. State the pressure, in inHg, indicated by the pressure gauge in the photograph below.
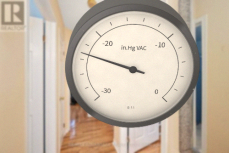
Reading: -23 inHg
